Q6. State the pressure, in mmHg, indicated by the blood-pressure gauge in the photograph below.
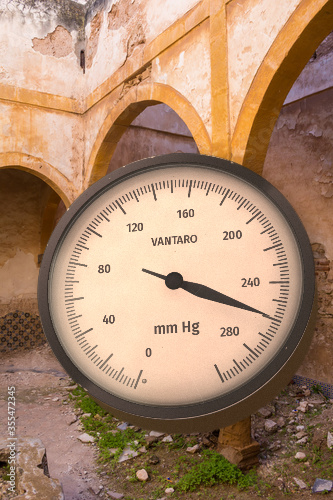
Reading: 260 mmHg
